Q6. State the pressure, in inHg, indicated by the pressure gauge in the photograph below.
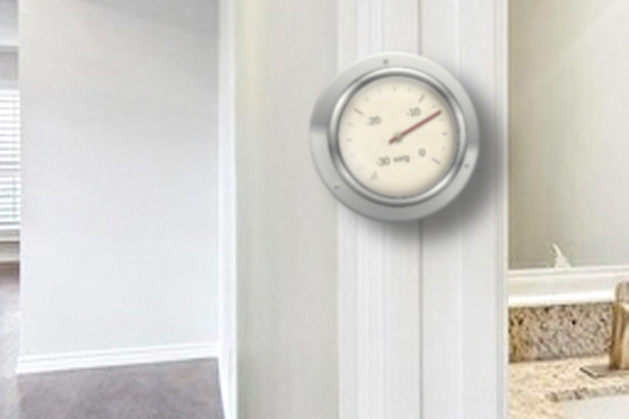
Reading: -7 inHg
